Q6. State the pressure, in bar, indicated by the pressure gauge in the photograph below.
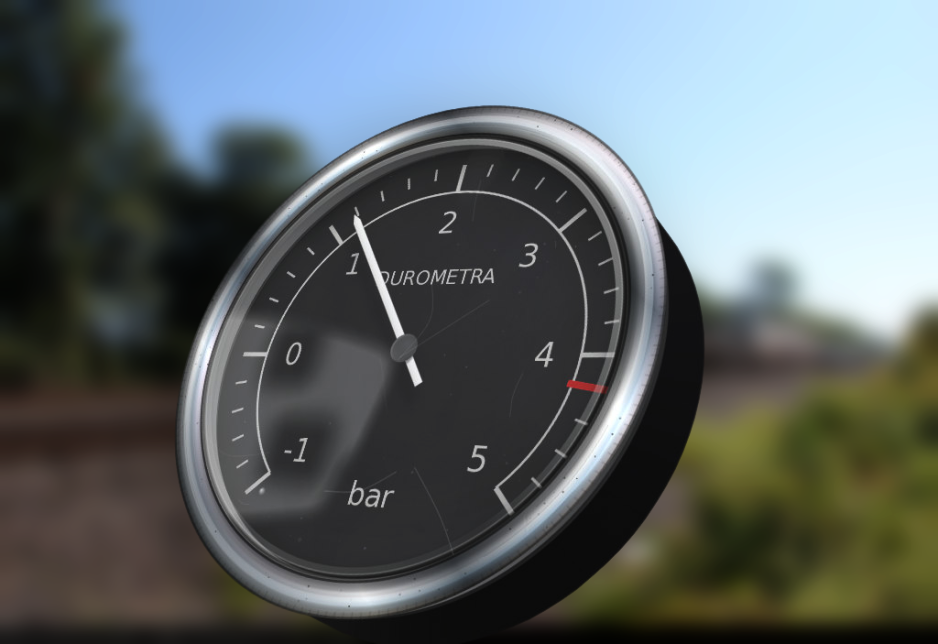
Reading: 1.2 bar
